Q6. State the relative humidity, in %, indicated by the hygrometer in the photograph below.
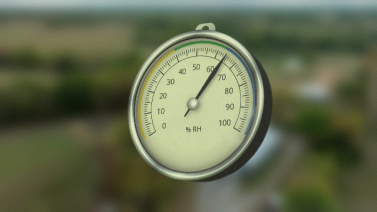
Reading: 65 %
